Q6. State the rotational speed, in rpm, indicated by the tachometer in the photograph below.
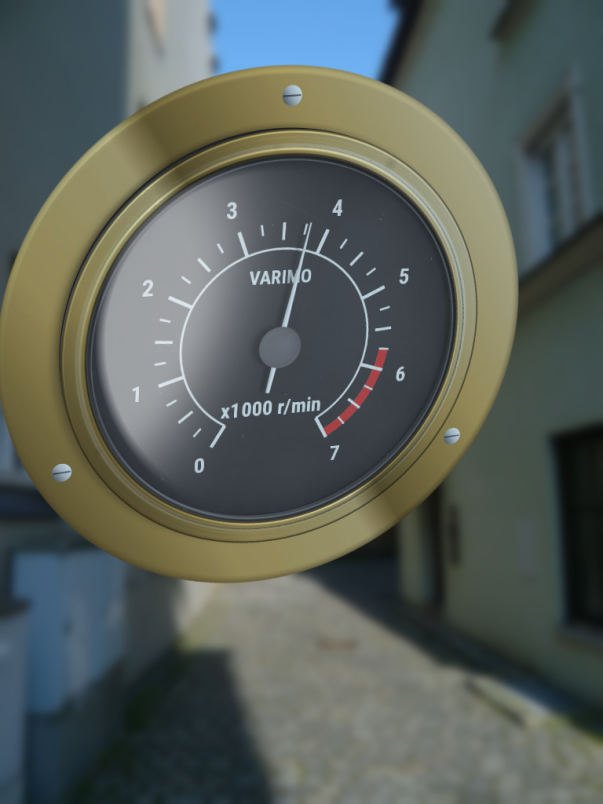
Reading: 3750 rpm
